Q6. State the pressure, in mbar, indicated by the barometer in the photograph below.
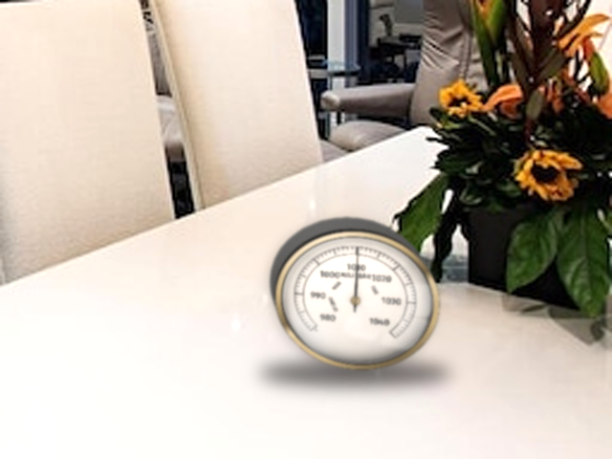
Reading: 1010 mbar
